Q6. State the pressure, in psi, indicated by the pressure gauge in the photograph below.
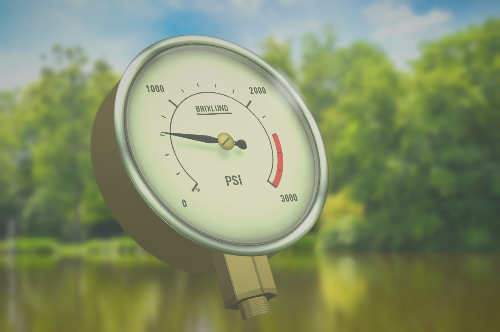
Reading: 600 psi
